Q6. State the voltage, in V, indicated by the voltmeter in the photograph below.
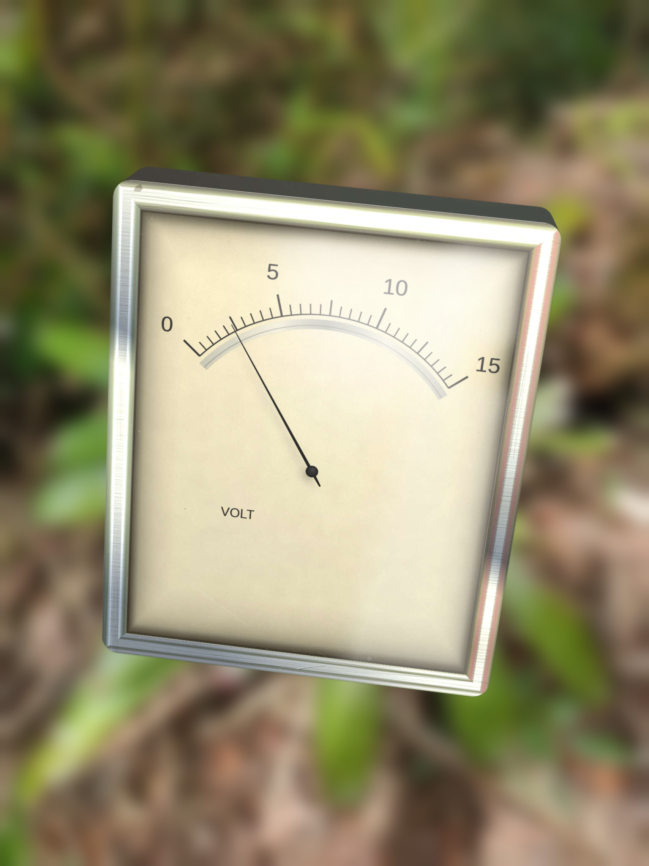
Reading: 2.5 V
